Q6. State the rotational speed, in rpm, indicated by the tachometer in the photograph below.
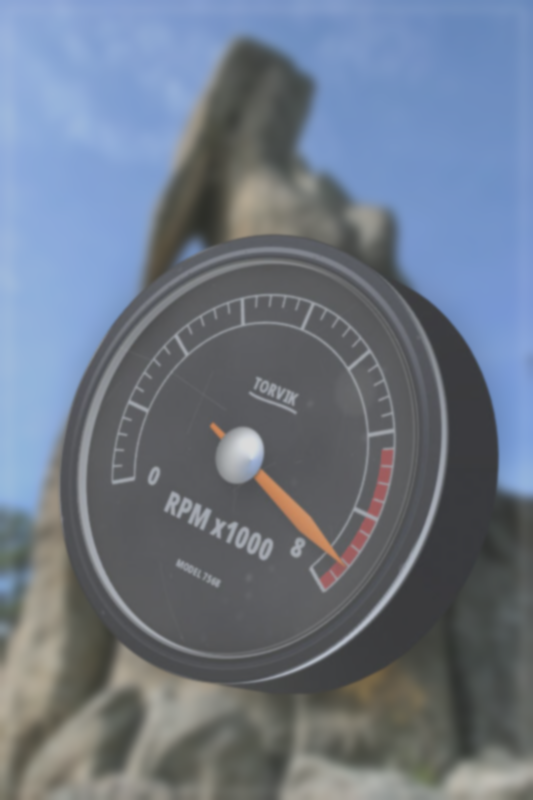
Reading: 7600 rpm
